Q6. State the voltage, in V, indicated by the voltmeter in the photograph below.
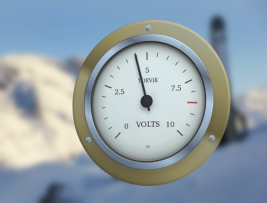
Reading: 4.5 V
